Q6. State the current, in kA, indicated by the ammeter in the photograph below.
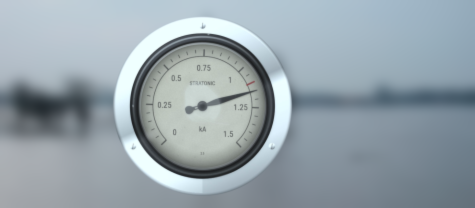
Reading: 1.15 kA
